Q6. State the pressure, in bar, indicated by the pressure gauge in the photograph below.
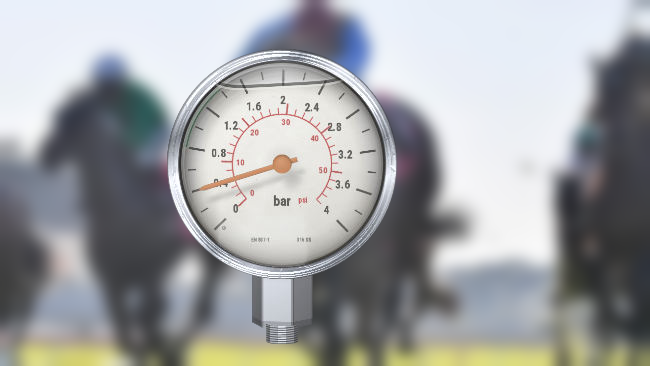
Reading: 0.4 bar
